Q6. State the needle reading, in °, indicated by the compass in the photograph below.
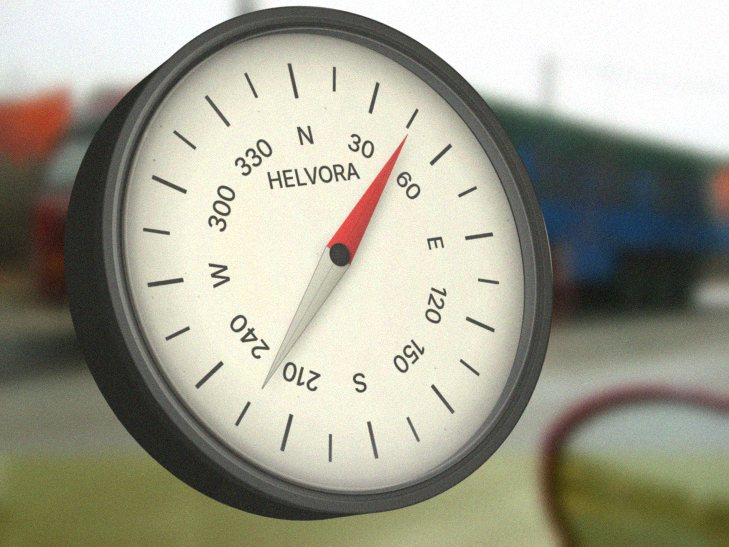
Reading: 45 °
